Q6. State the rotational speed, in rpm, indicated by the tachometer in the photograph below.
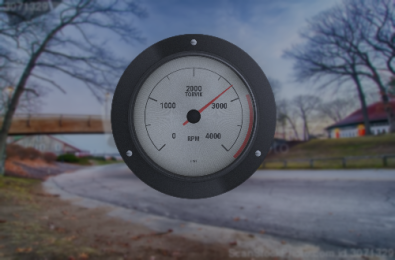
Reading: 2750 rpm
